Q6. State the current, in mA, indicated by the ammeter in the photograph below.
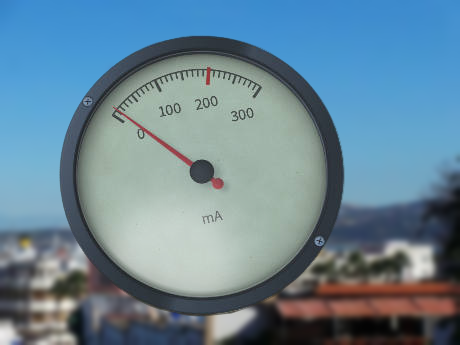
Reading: 10 mA
